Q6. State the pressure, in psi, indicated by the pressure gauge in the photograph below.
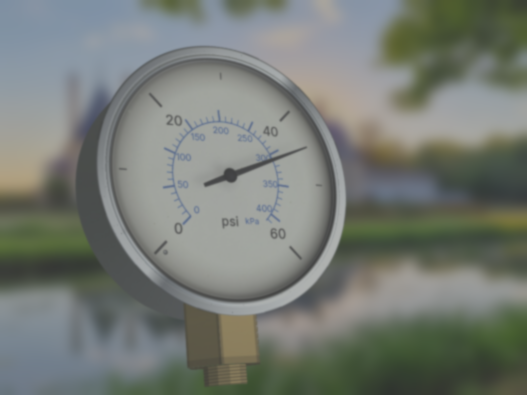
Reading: 45 psi
